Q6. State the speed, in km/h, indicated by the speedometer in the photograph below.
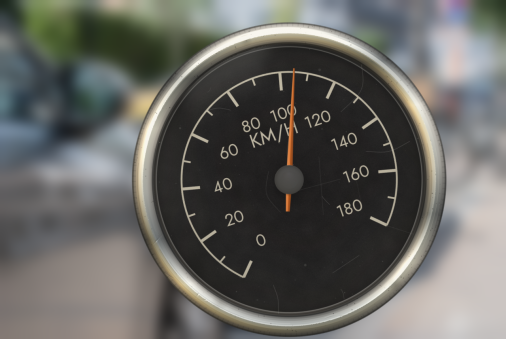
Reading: 105 km/h
